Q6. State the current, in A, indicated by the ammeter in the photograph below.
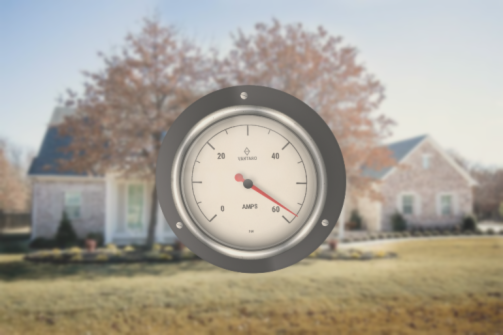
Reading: 57.5 A
